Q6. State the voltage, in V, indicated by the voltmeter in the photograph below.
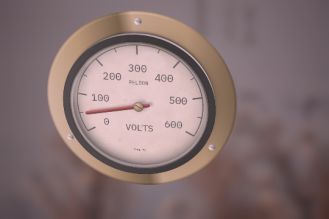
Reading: 50 V
